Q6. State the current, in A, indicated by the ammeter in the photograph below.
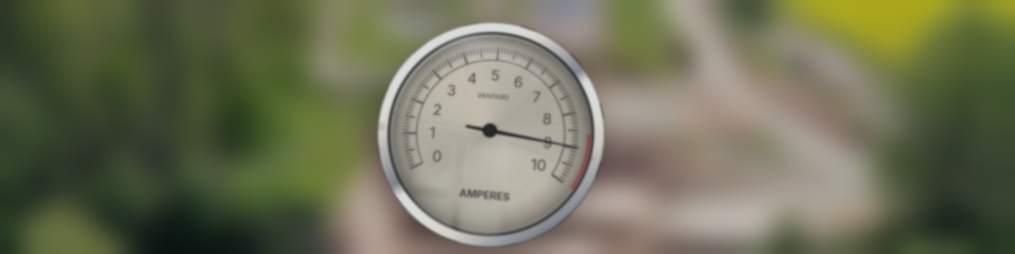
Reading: 9 A
